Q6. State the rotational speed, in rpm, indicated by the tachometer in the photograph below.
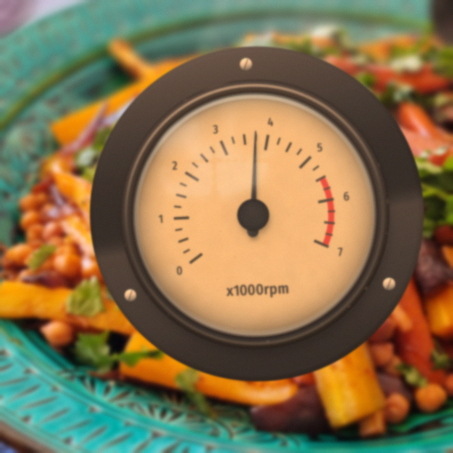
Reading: 3750 rpm
